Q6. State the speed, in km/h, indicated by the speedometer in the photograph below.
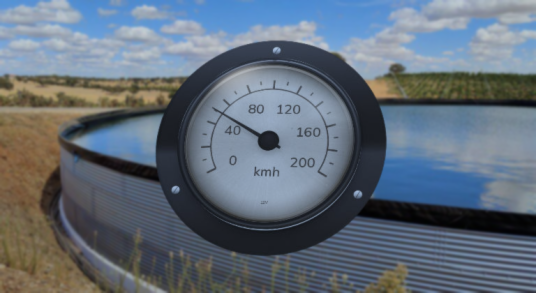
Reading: 50 km/h
